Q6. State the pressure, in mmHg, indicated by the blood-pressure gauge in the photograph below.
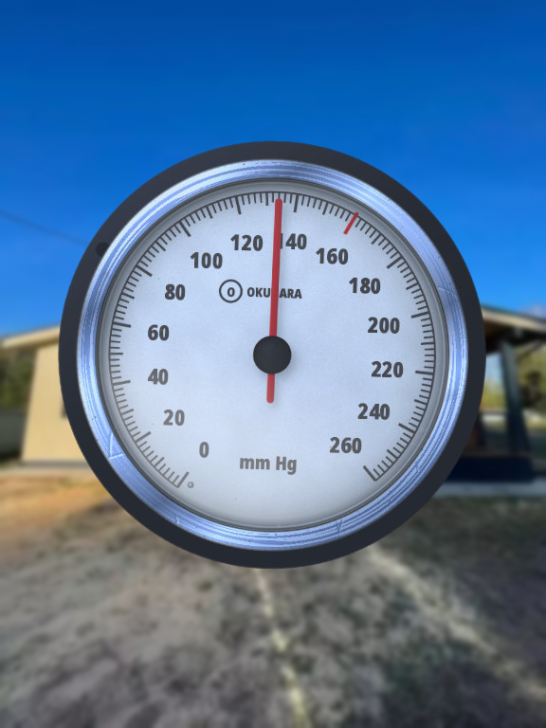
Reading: 134 mmHg
